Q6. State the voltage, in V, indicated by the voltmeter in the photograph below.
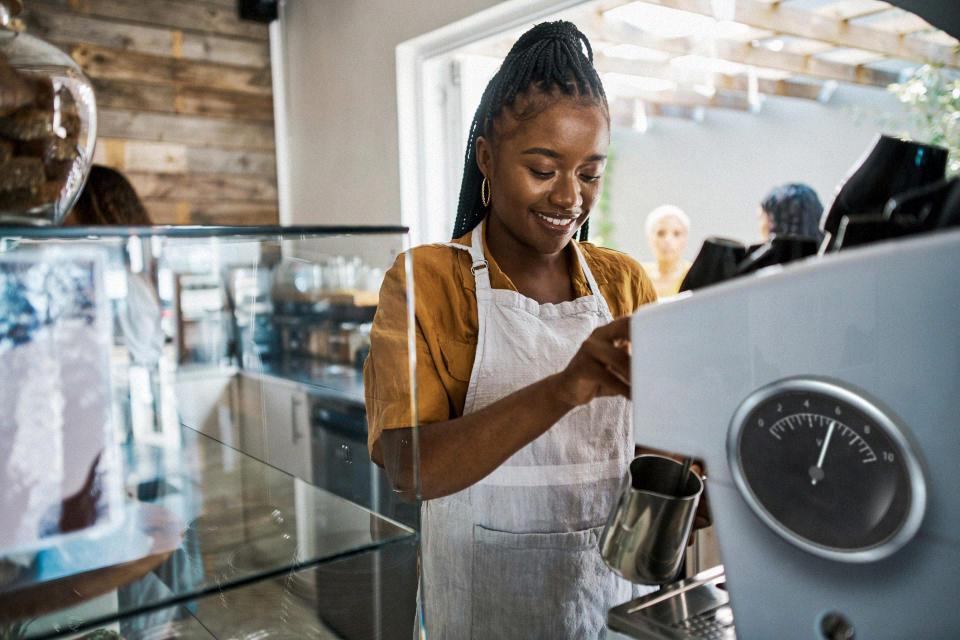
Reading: 6 V
